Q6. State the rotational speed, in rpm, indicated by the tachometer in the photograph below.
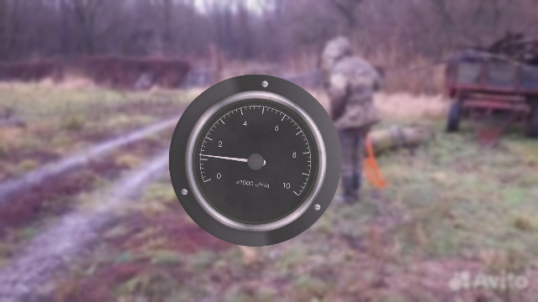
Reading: 1200 rpm
